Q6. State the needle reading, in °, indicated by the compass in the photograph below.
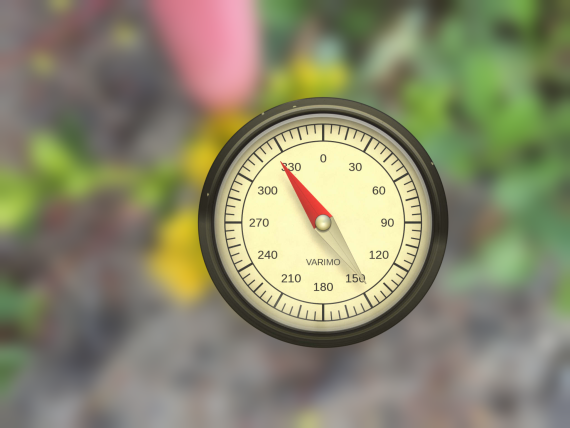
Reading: 325 °
